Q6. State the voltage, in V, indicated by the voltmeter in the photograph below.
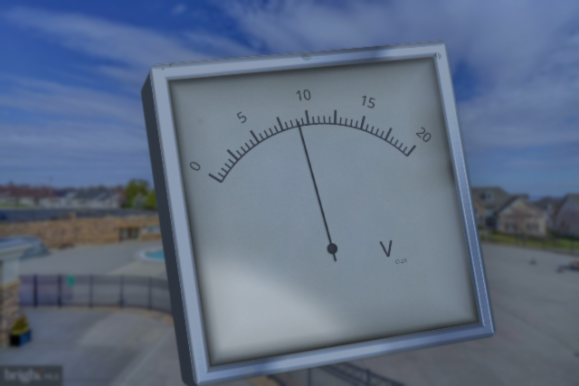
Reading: 9 V
